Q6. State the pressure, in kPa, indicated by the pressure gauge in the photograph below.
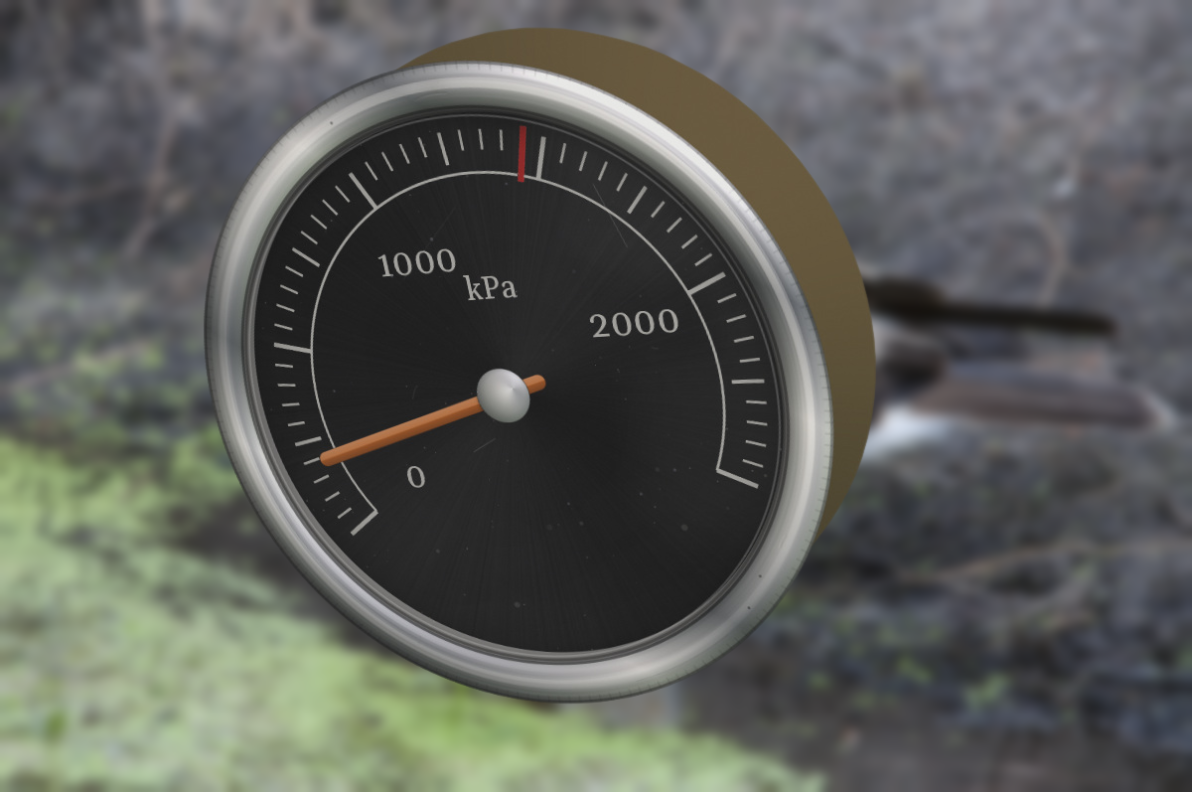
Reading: 200 kPa
